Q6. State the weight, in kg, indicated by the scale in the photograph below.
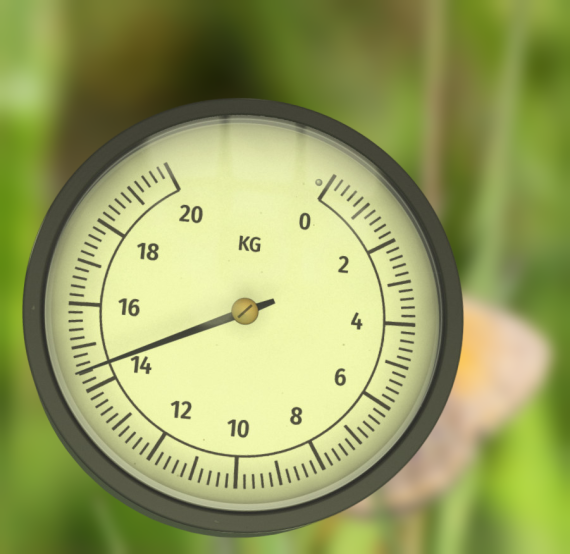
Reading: 14.4 kg
